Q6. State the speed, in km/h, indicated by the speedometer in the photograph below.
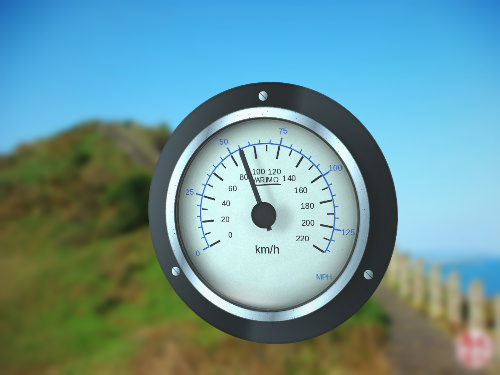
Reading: 90 km/h
